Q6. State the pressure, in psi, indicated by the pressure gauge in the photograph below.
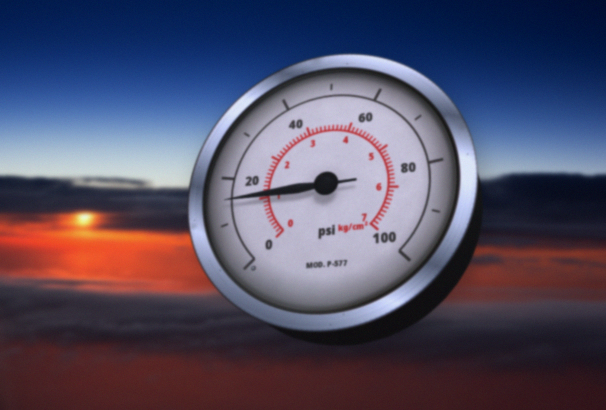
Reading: 15 psi
